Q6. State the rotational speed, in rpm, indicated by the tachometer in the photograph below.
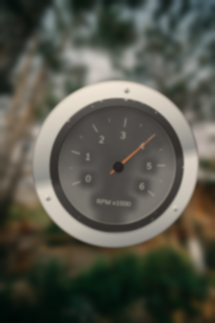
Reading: 4000 rpm
